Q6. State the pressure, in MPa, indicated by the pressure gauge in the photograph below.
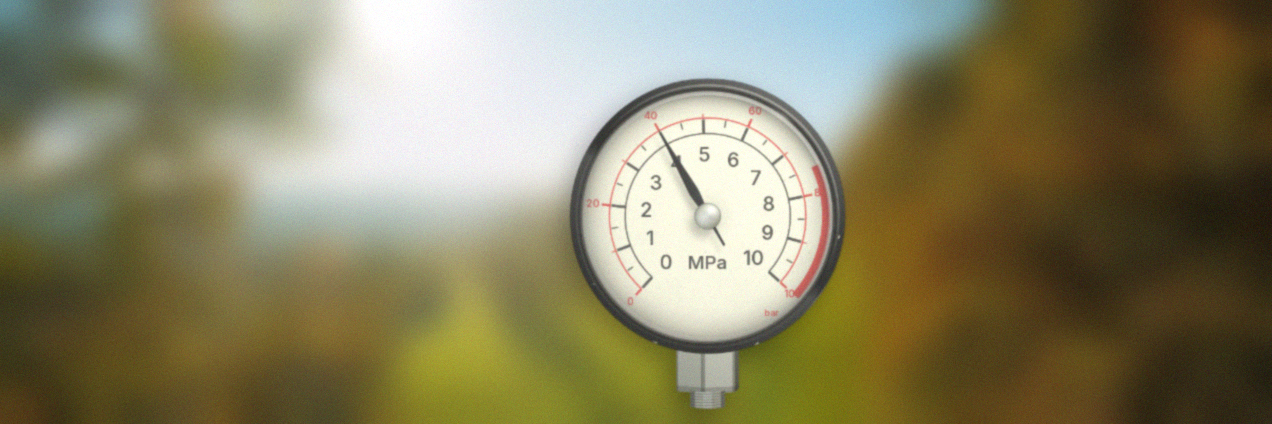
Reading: 4 MPa
